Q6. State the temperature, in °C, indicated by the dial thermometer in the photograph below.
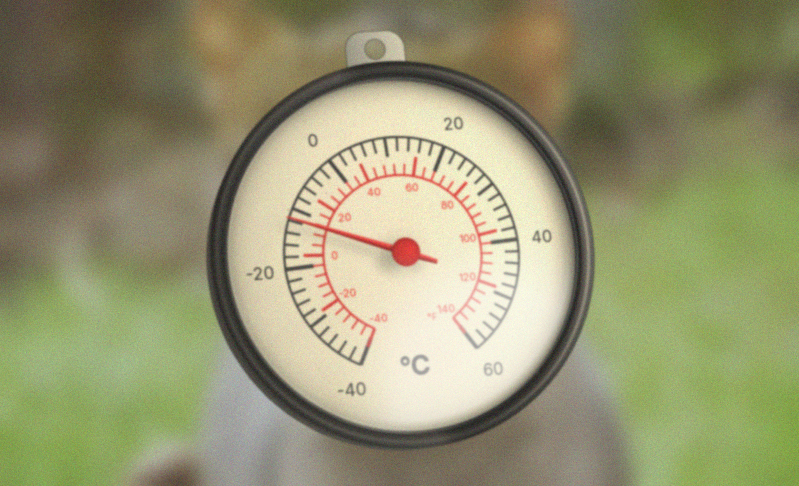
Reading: -12 °C
